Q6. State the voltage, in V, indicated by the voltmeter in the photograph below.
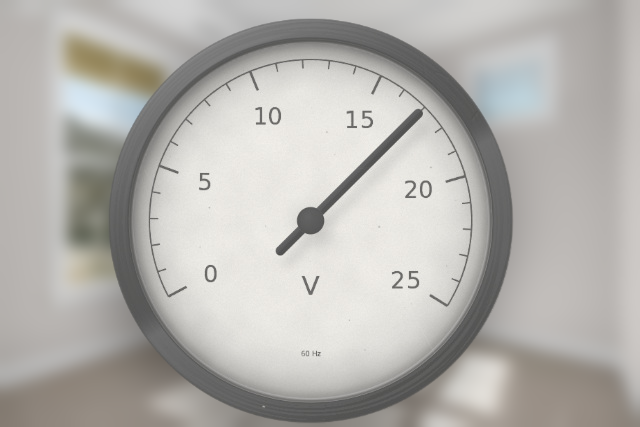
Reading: 17 V
